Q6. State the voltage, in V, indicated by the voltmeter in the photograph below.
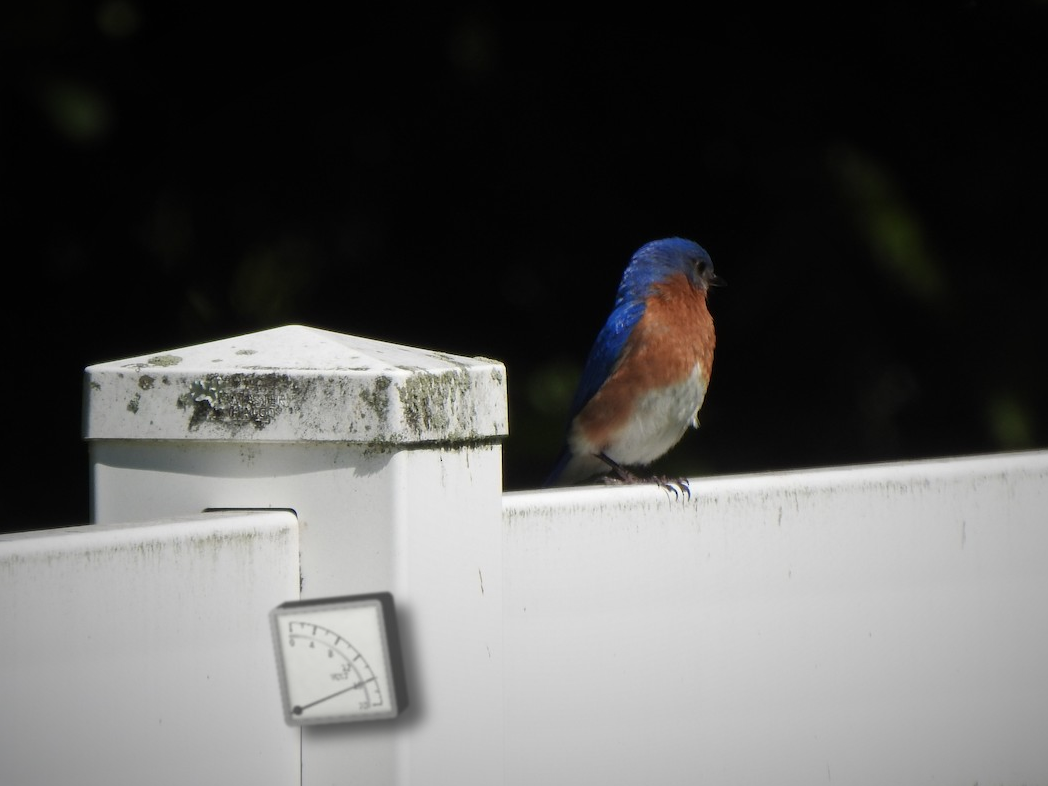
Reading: 16 V
